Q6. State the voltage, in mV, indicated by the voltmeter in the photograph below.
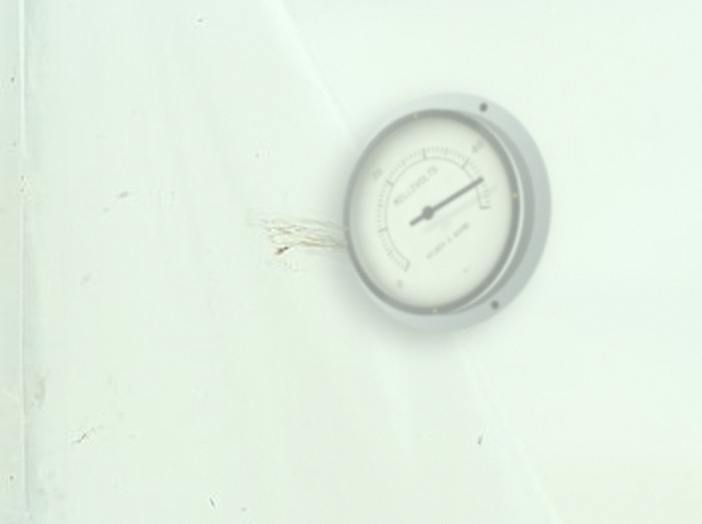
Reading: 45 mV
